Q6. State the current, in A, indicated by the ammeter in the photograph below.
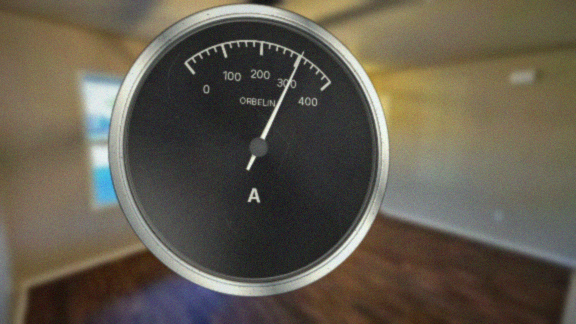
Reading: 300 A
